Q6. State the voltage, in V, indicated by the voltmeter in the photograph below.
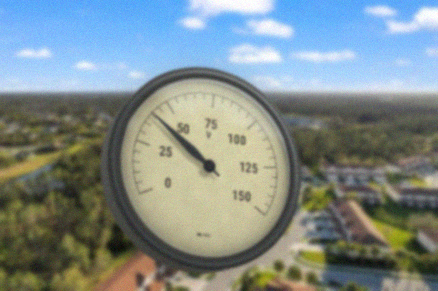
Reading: 40 V
